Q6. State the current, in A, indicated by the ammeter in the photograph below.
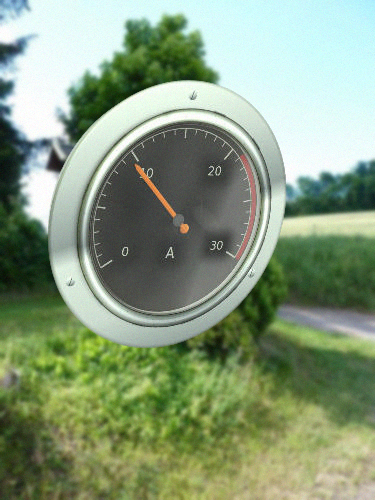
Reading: 9.5 A
